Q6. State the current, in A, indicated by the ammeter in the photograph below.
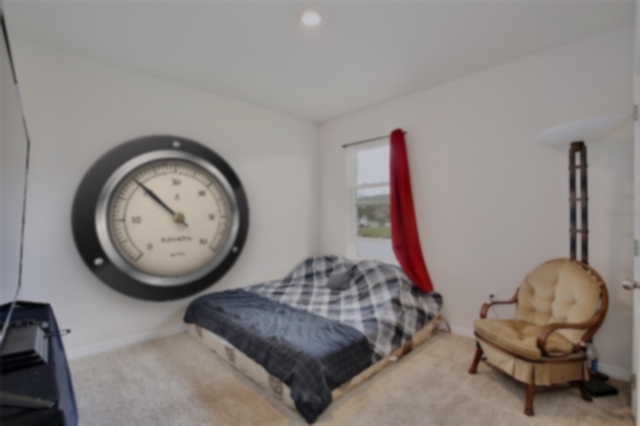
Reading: 20 A
